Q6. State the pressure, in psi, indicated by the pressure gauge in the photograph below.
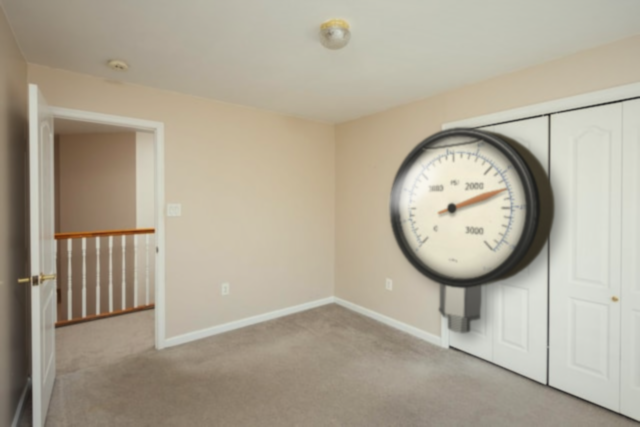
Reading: 2300 psi
